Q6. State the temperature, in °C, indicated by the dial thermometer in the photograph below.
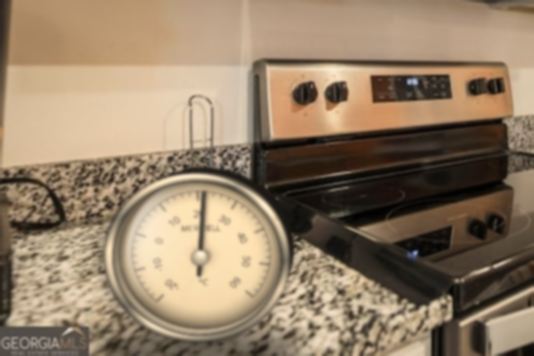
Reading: 22 °C
